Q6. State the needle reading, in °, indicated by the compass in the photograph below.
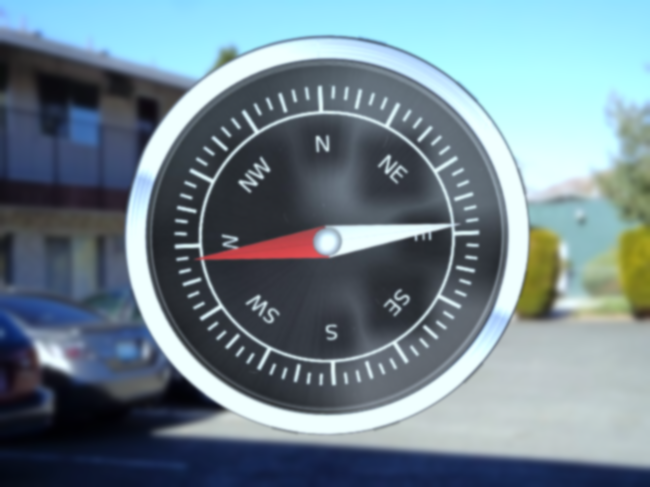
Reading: 265 °
